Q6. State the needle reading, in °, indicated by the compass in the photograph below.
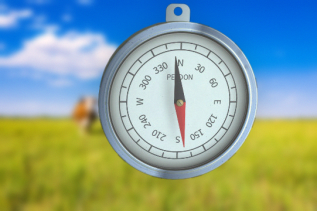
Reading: 172.5 °
